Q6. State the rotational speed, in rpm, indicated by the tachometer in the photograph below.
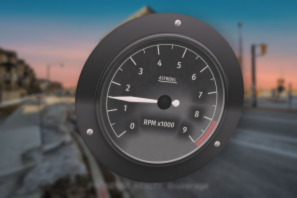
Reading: 1500 rpm
